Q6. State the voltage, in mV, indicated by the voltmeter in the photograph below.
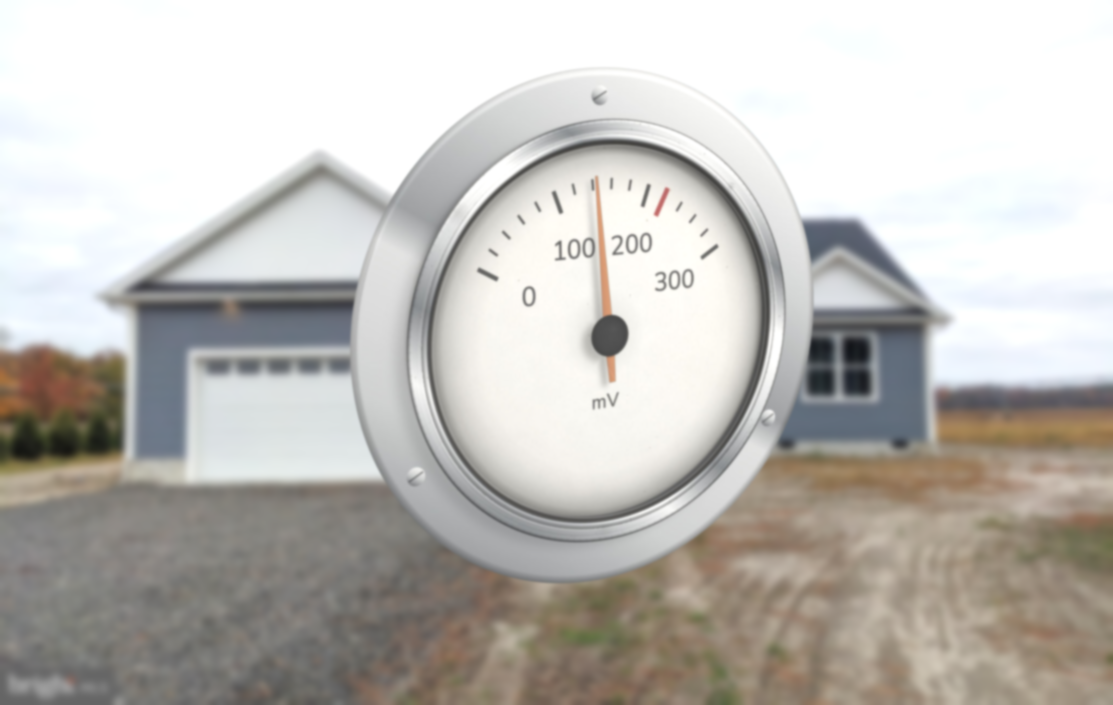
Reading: 140 mV
